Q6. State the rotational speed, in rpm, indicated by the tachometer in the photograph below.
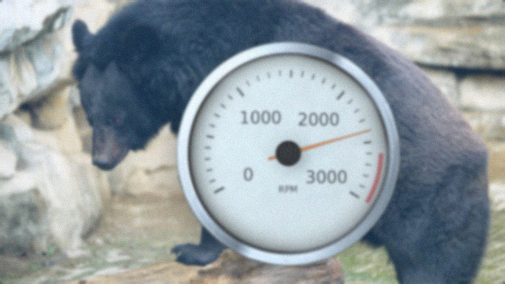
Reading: 2400 rpm
